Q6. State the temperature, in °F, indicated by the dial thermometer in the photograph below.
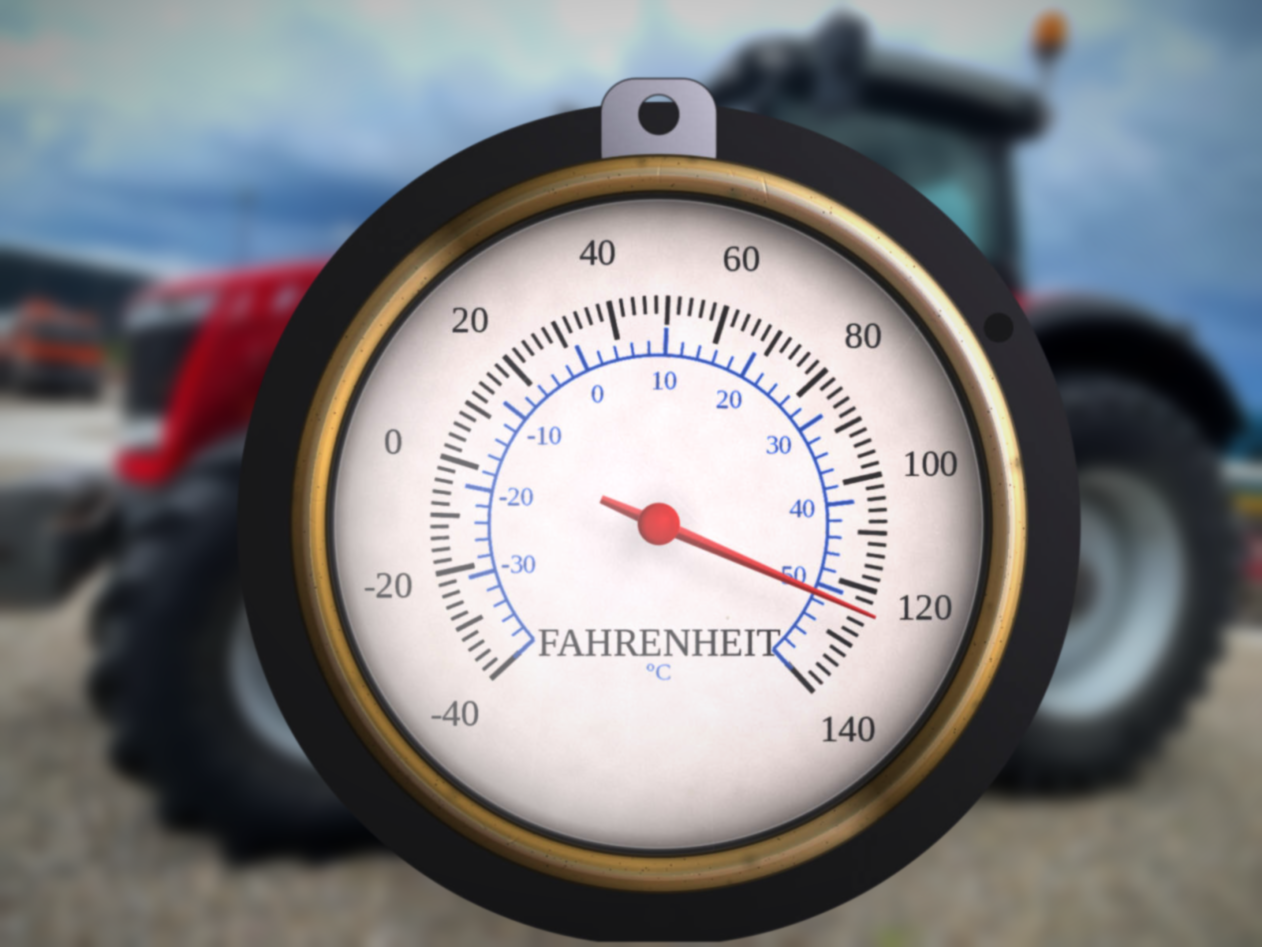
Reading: 124 °F
